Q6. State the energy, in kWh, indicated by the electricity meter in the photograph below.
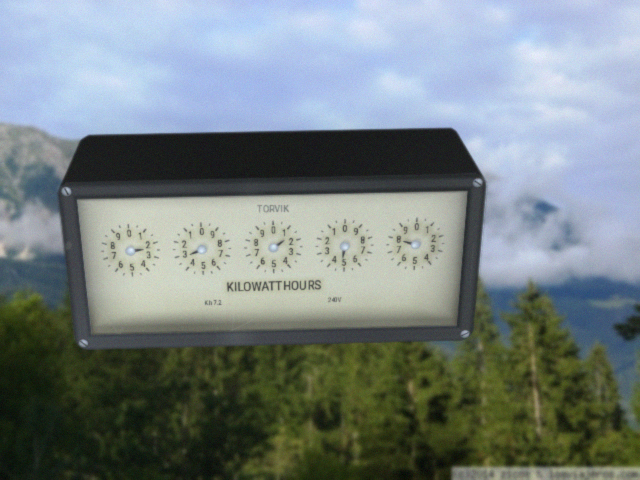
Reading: 23148 kWh
